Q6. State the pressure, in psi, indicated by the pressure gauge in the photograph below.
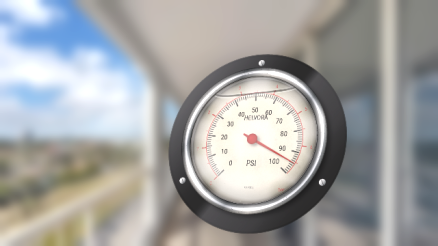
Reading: 95 psi
